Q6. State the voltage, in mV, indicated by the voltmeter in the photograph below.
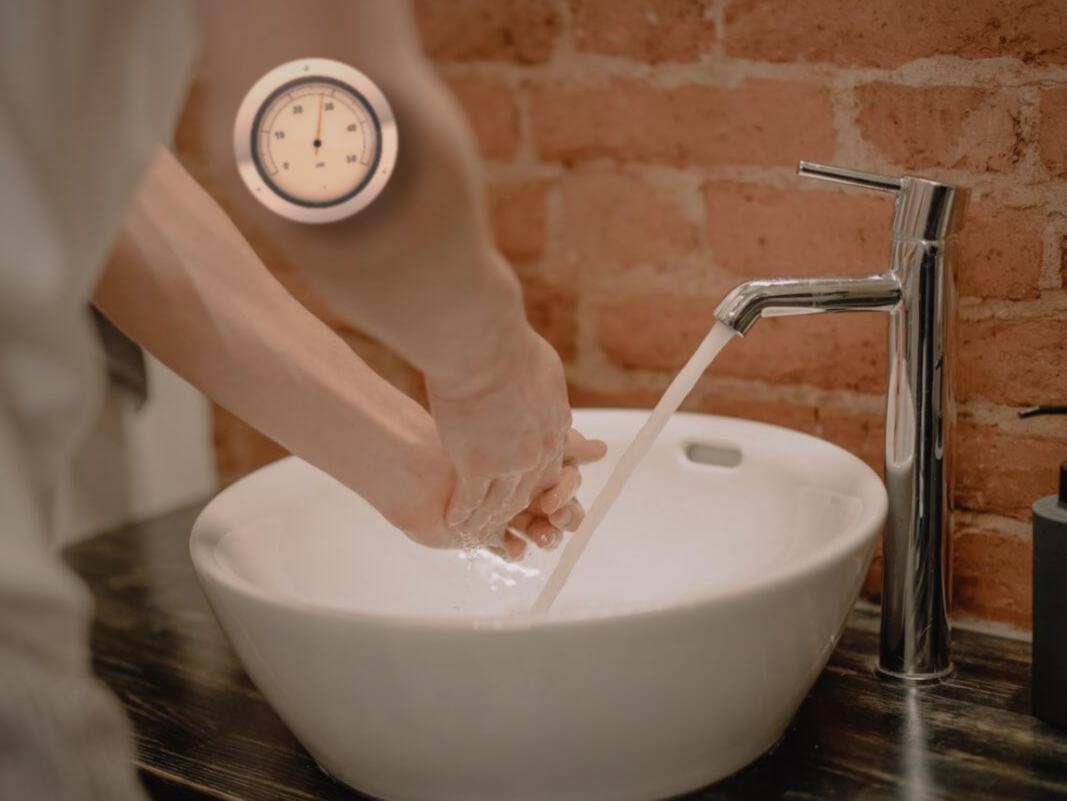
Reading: 27.5 mV
